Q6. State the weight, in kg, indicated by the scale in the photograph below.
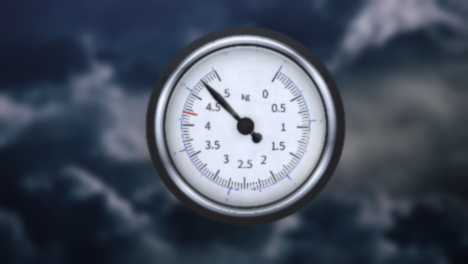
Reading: 4.75 kg
